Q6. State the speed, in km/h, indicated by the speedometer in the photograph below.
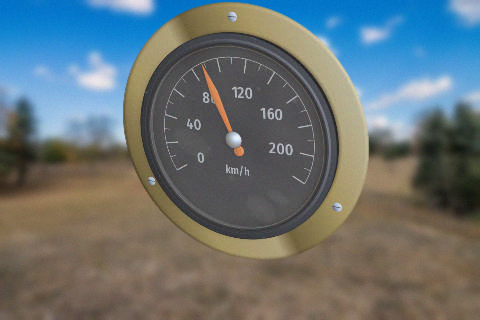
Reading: 90 km/h
